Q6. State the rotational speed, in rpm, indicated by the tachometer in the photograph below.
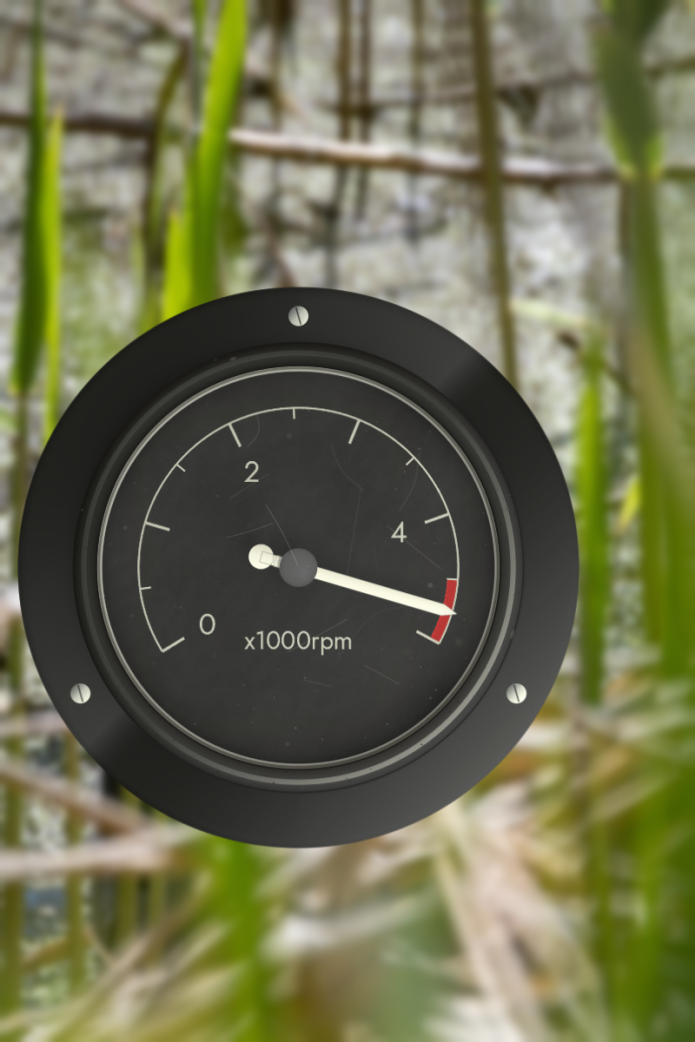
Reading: 4750 rpm
